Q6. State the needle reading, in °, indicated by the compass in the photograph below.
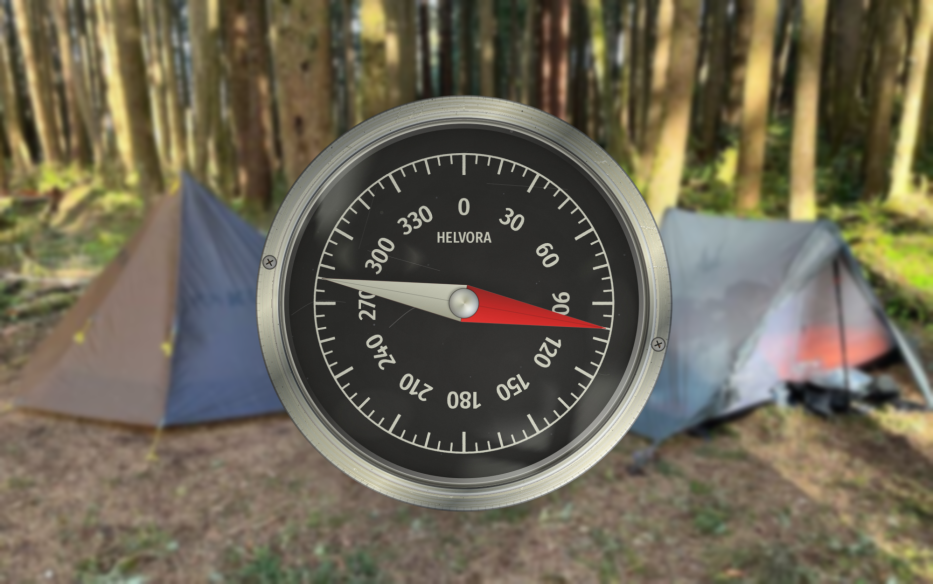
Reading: 100 °
